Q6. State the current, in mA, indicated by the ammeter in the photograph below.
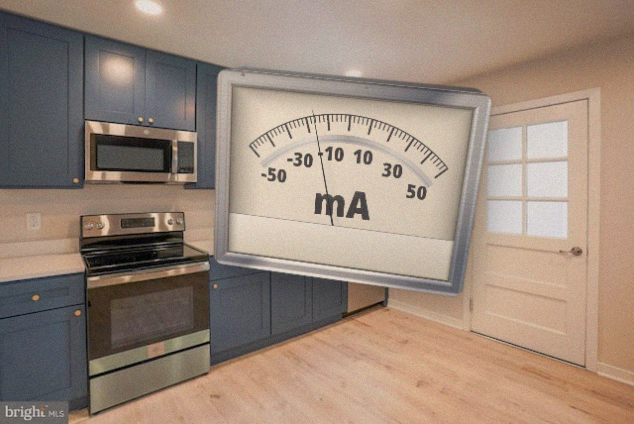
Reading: -16 mA
